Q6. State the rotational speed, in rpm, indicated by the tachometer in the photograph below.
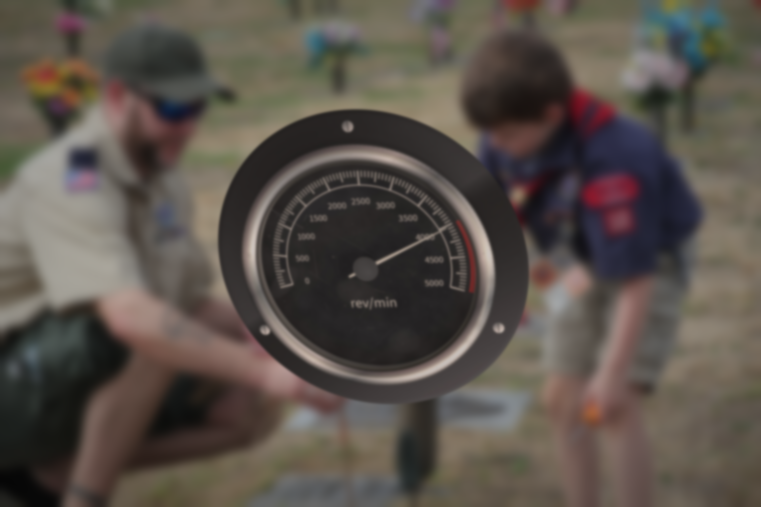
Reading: 4000 rpm
